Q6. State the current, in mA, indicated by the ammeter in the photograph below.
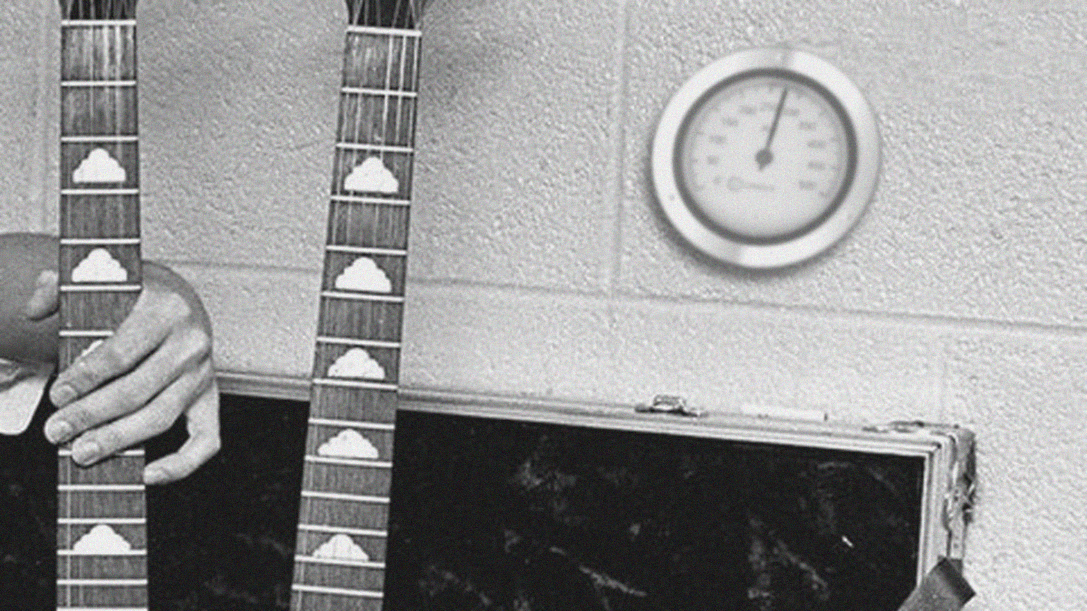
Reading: 275 mA
